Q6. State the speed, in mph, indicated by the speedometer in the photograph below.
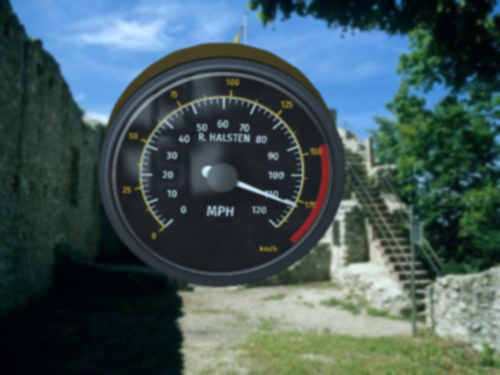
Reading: 110 mph
